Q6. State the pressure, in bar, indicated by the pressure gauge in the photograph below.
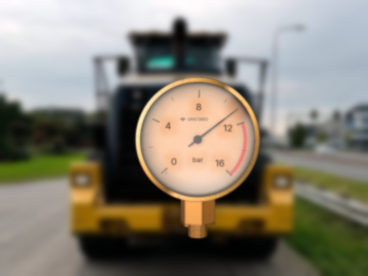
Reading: 11 bar
